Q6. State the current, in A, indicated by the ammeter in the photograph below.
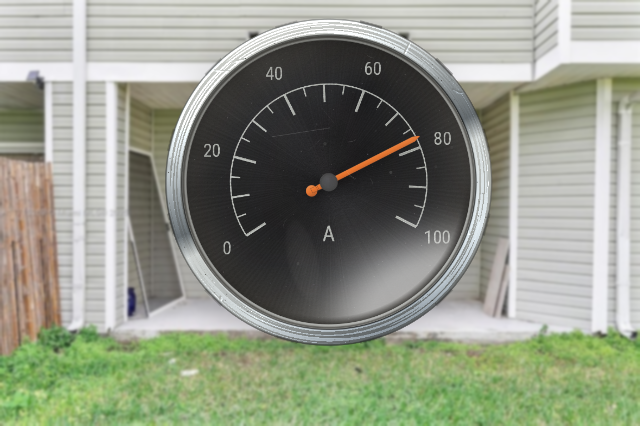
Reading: 77.5 A
